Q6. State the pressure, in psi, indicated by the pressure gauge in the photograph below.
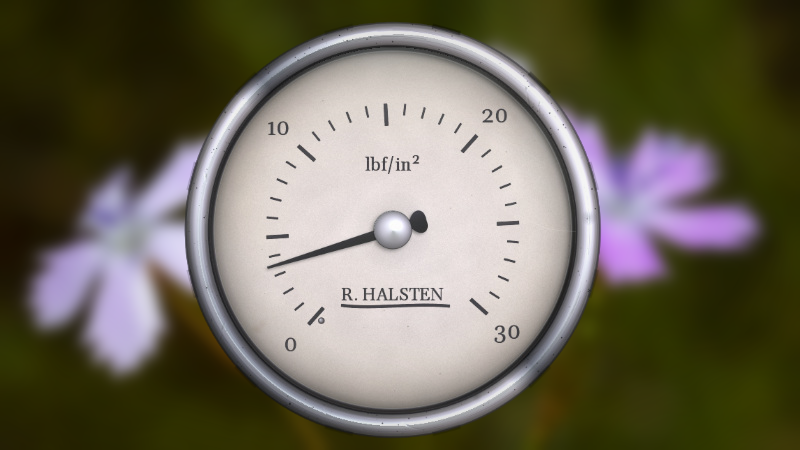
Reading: 3.5 psi
